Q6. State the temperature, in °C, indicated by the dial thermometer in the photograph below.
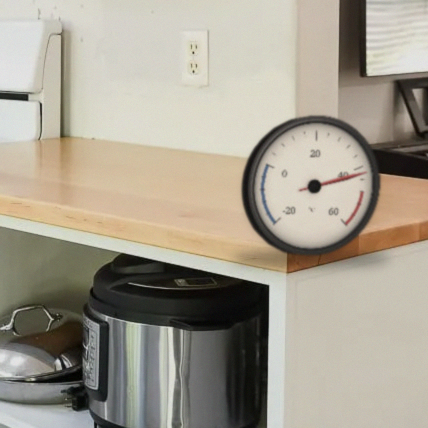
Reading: 42 °C
